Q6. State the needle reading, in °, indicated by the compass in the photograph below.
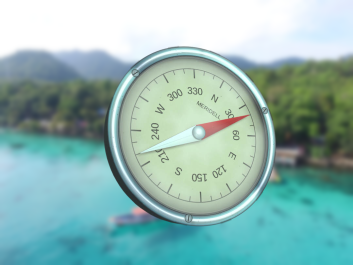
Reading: 40 °
